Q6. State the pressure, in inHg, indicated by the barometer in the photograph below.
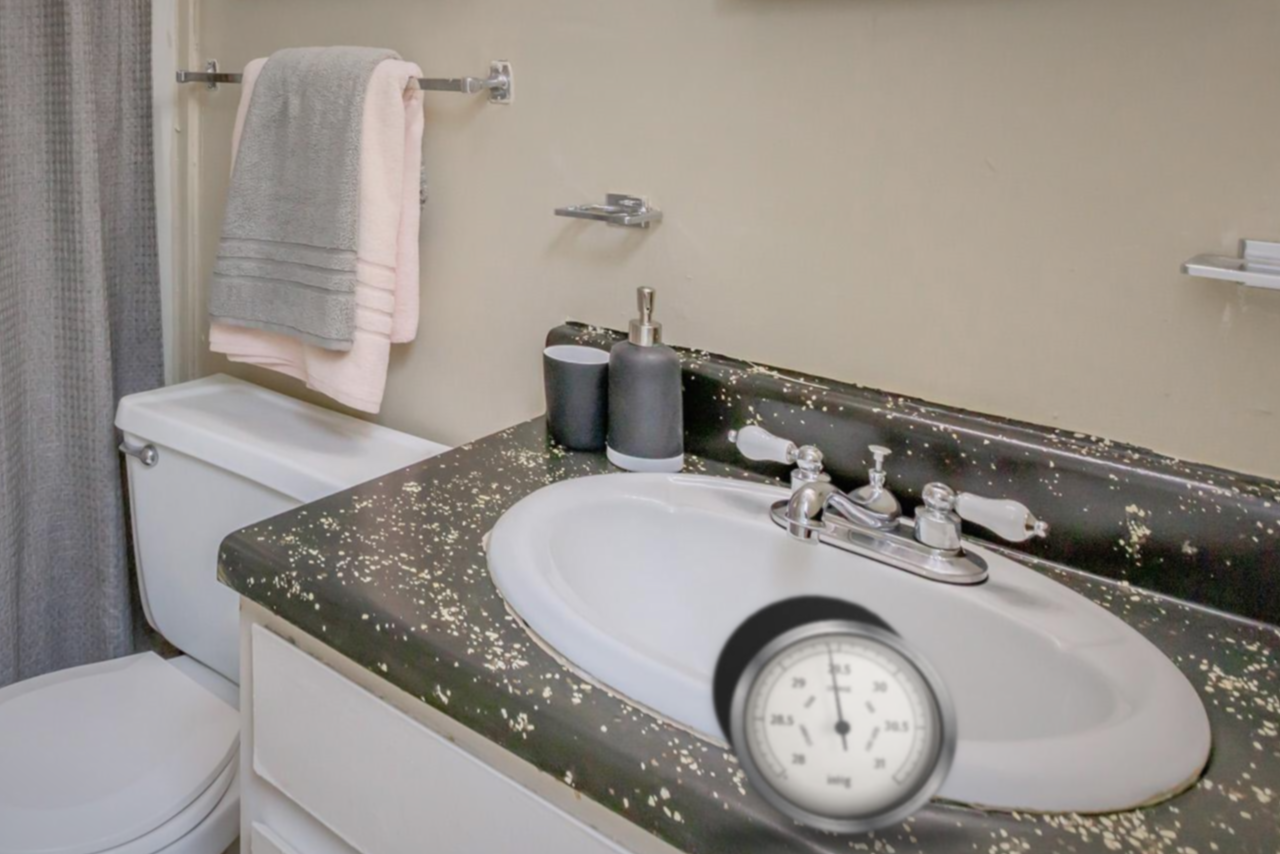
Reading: 29.4 inHg
